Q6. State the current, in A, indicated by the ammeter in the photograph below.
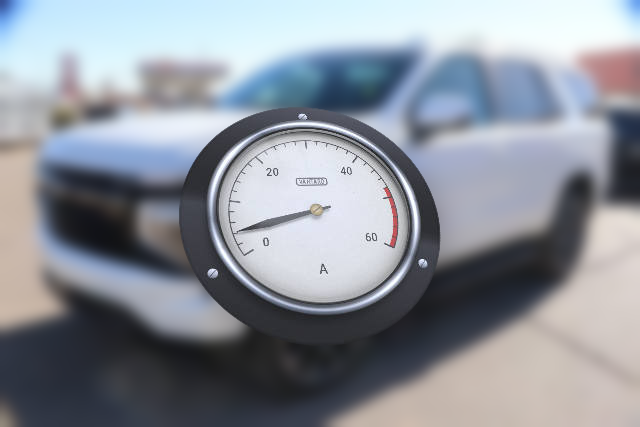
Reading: 4 A
